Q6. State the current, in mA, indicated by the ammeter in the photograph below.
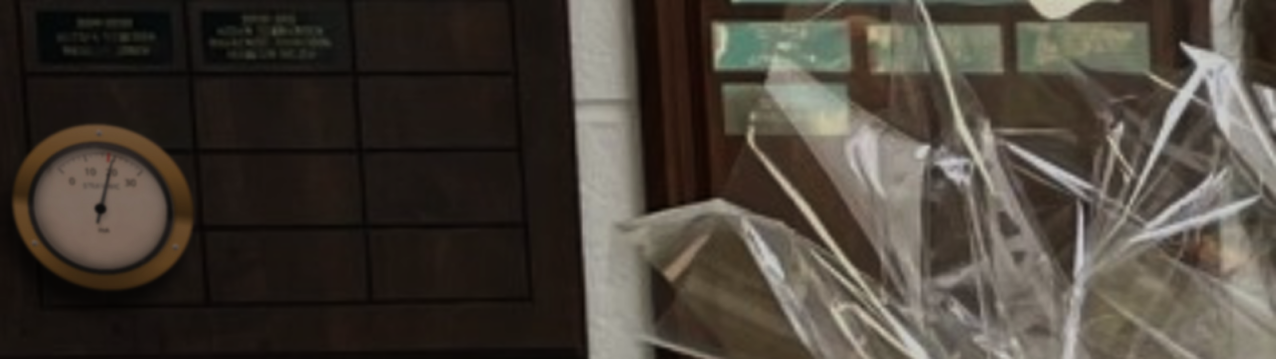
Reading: 20 mA
